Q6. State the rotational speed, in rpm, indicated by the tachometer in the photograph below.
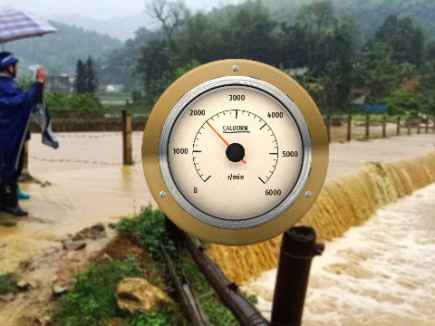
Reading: 2000 rpm
